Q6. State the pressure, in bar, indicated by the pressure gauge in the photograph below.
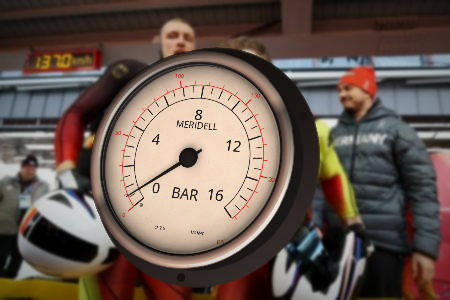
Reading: 0.5 bar
